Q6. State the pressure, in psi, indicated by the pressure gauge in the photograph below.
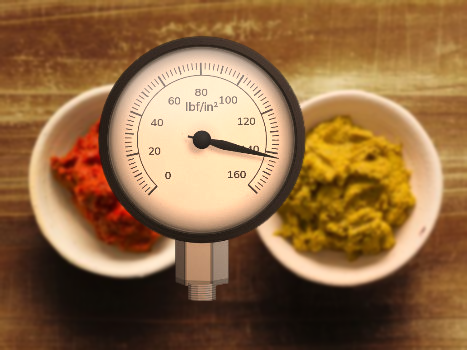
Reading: 142 psi
